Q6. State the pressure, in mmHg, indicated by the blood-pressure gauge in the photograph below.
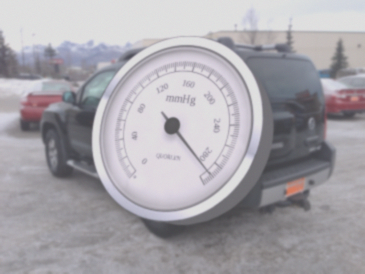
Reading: 290 mmHg
